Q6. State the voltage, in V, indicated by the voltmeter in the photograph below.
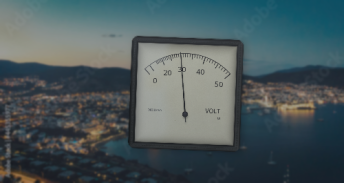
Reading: 30 V
